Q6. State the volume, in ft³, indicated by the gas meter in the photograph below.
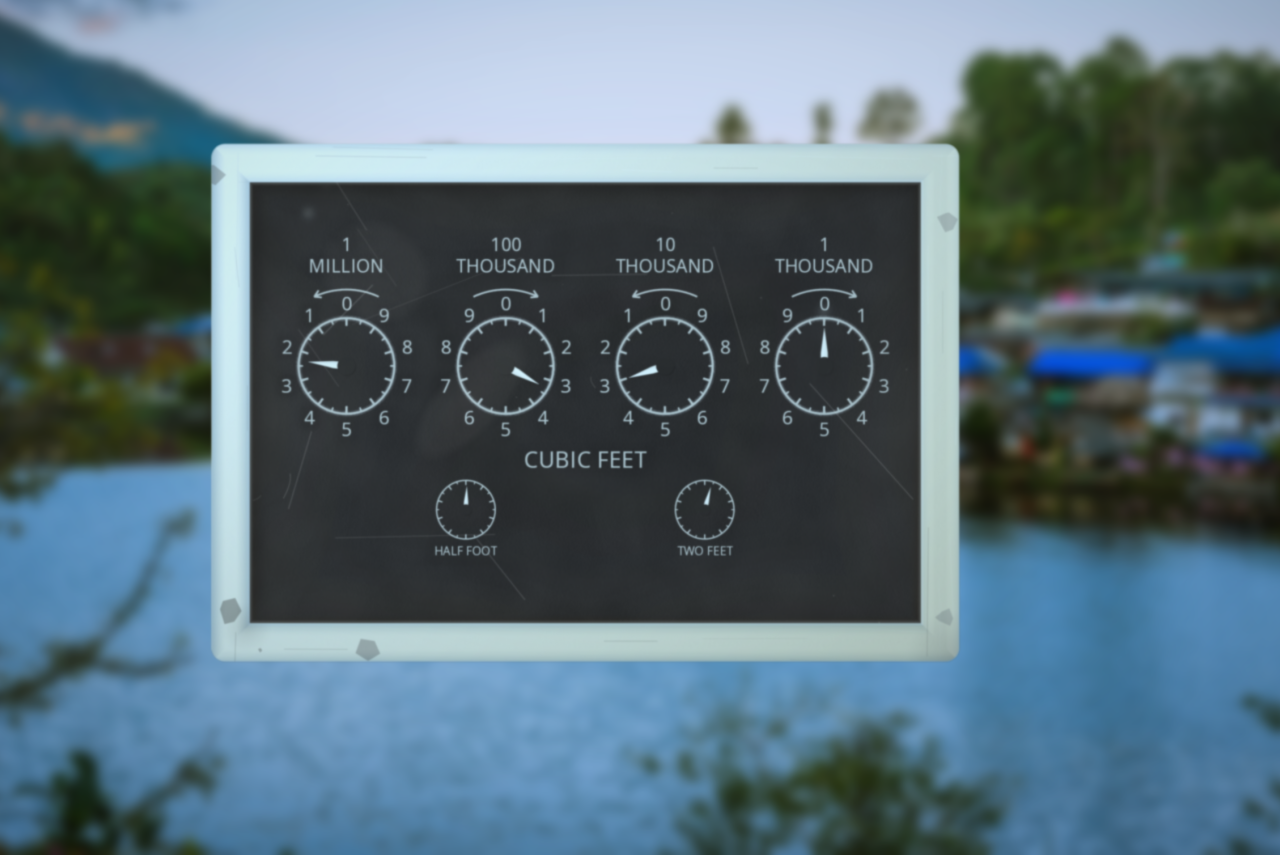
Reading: 233000 ft³
